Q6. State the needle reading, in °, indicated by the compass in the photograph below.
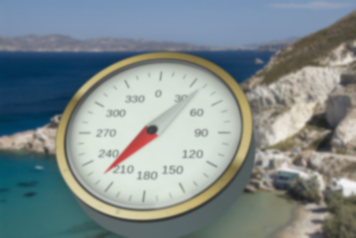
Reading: 220 °
